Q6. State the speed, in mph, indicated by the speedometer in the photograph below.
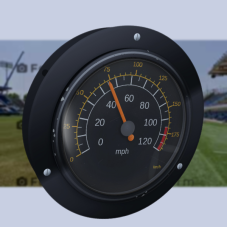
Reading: 45 mph
